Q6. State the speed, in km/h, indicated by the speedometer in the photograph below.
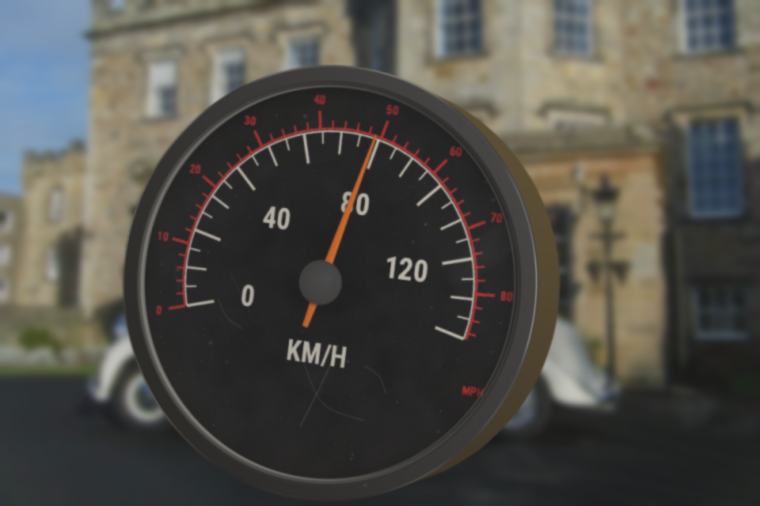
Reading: 80 km/h
